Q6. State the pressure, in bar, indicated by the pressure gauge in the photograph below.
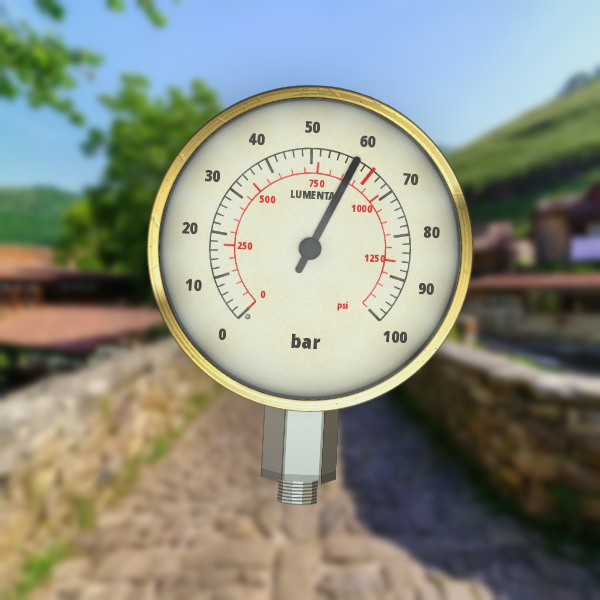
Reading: 60 bar
